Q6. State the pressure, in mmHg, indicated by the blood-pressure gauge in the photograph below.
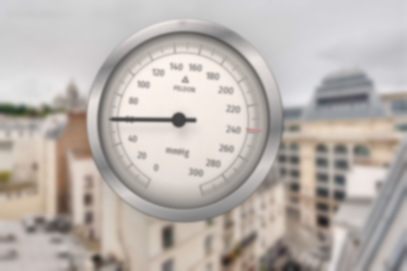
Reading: 60 mmHg
